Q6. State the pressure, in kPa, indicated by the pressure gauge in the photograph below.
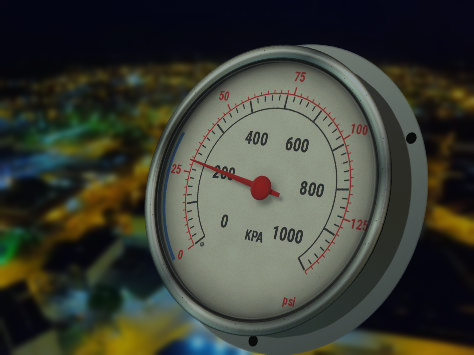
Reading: 200 kPa
